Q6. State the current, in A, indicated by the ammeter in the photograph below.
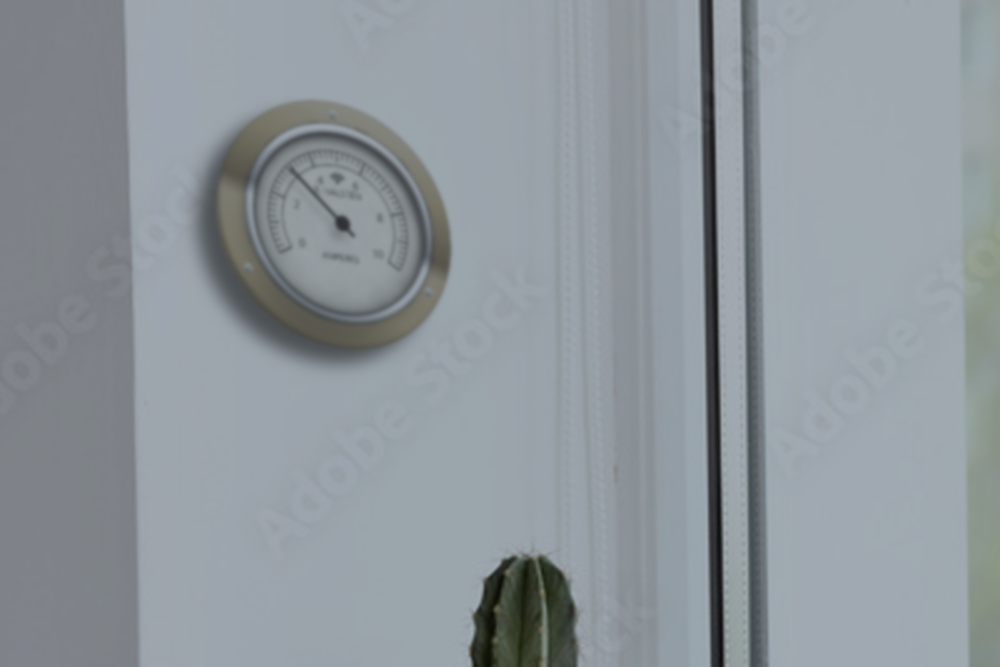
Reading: 3 A
